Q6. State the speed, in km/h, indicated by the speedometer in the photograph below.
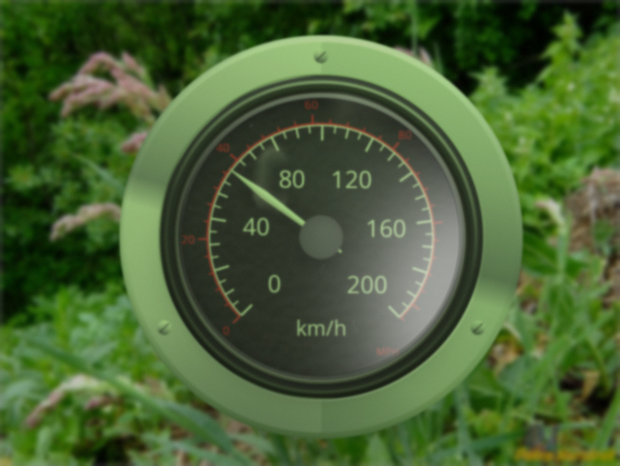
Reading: 60 km/h
